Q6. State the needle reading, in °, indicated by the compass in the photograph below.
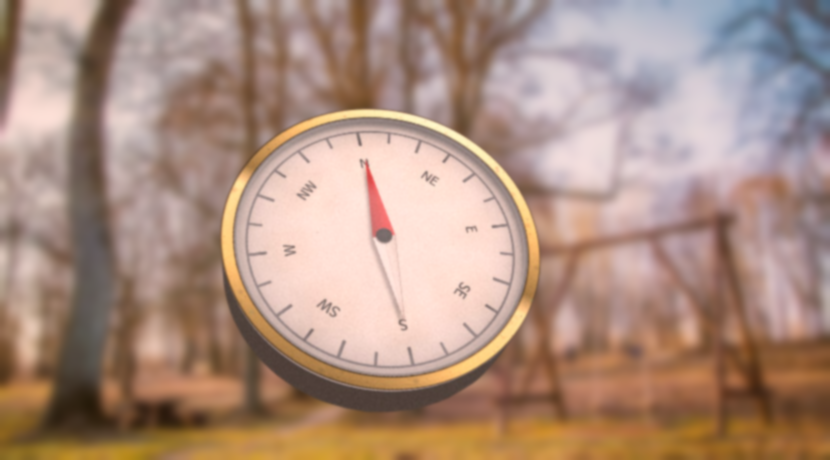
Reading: 0 °
